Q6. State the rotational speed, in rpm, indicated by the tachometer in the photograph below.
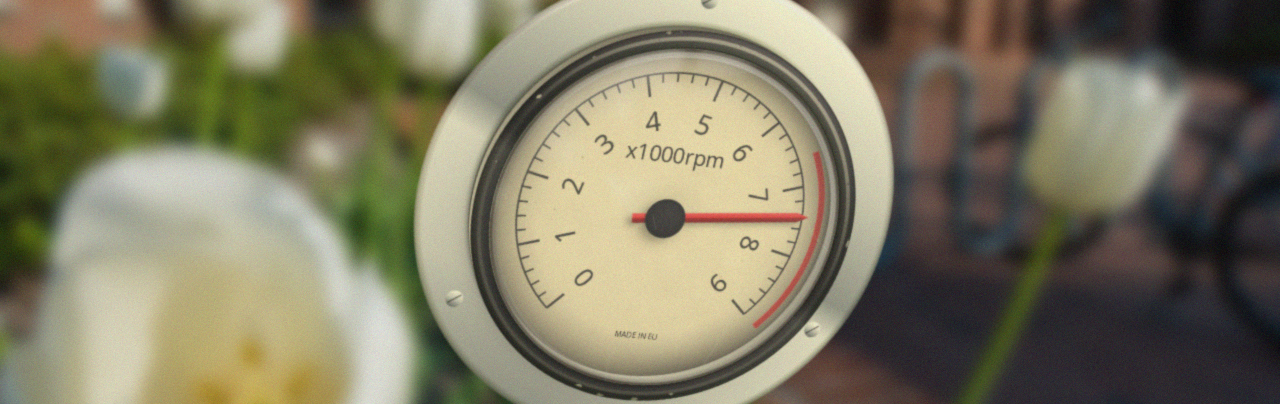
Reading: 7400 rpm
